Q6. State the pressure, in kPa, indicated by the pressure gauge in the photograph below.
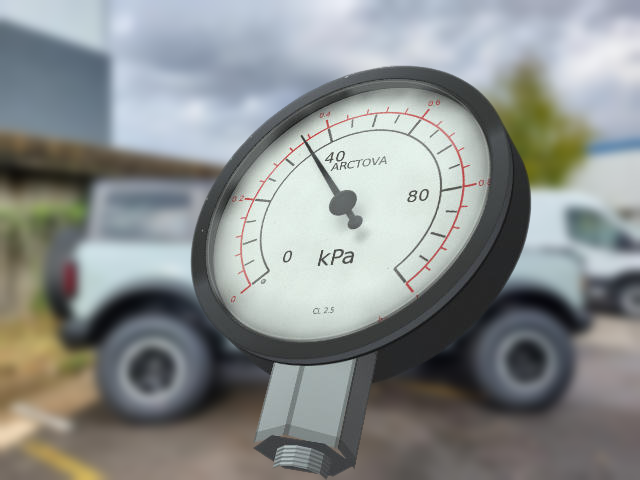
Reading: 35 kPa
